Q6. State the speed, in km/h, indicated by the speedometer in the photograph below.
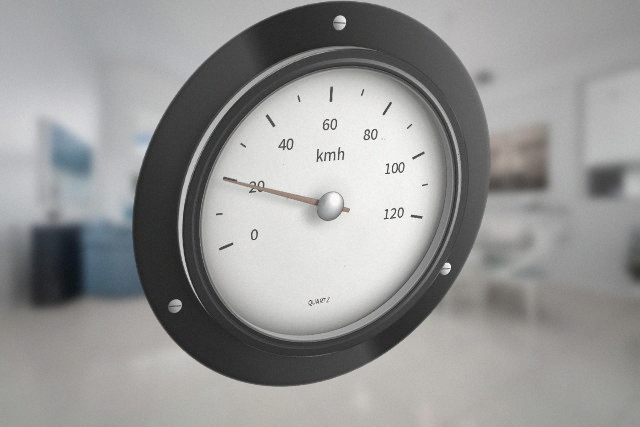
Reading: 20 km/h
